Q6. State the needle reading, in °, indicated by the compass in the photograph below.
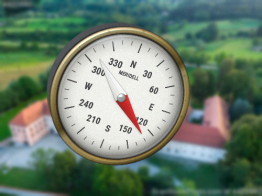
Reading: 130 °
